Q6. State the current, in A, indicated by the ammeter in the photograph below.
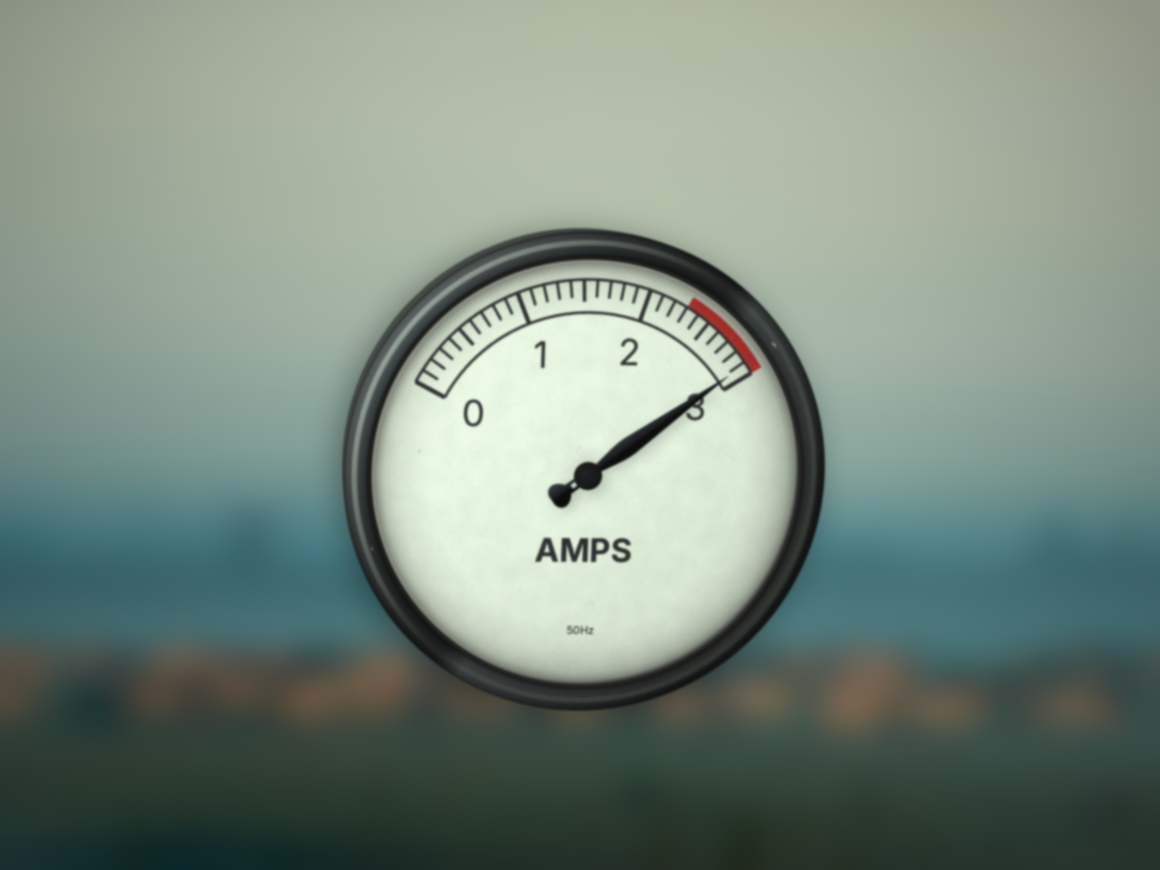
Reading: 2.9 A
